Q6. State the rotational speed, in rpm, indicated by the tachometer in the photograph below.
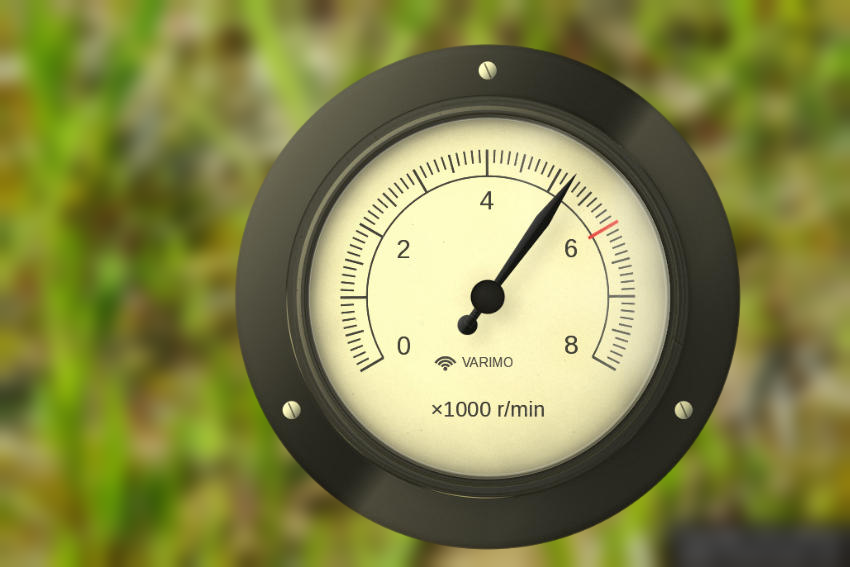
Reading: 5200 rpm
